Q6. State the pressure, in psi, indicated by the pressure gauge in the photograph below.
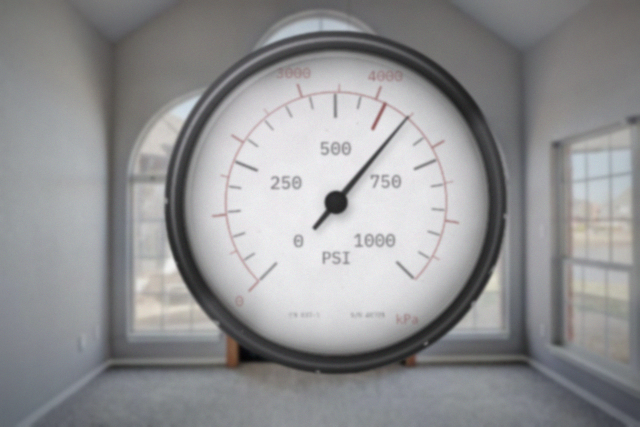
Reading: 650 psi
